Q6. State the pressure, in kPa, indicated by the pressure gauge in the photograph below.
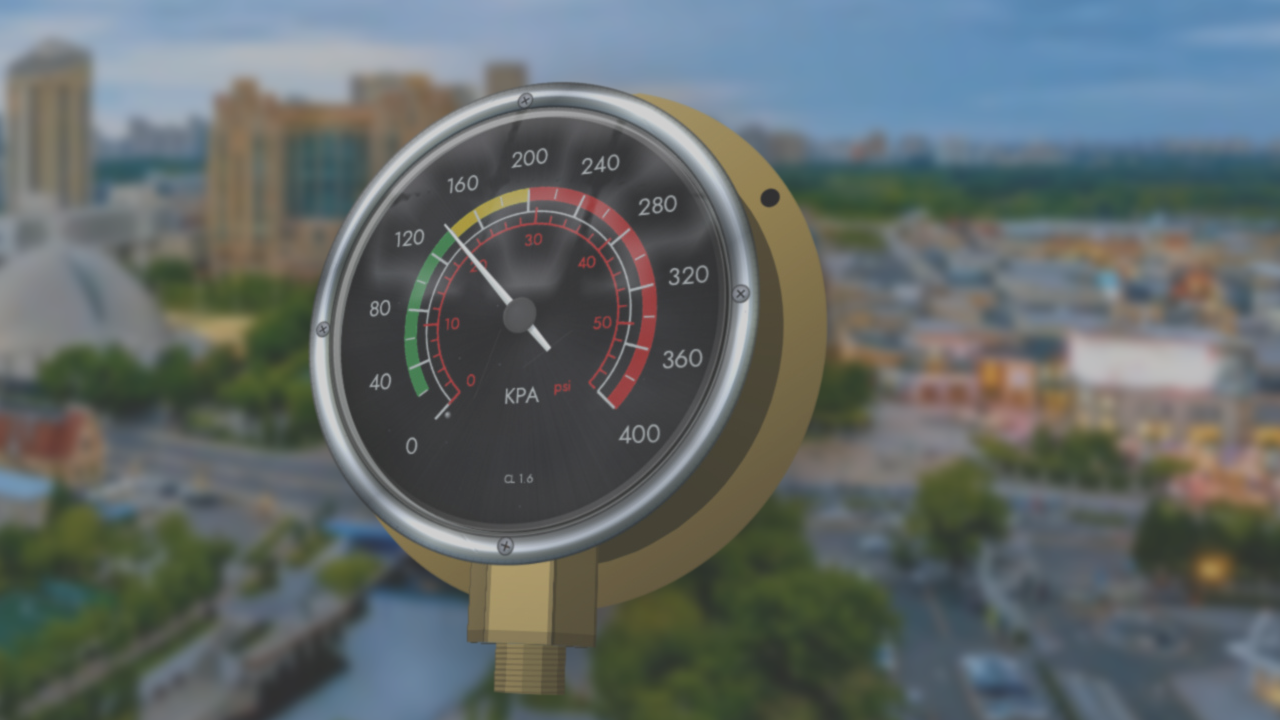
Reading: 140 kPa
